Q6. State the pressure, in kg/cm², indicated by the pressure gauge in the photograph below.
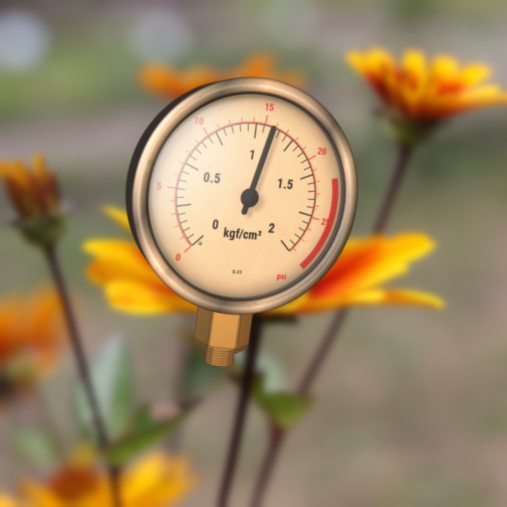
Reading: 1.1 kg/cm²
